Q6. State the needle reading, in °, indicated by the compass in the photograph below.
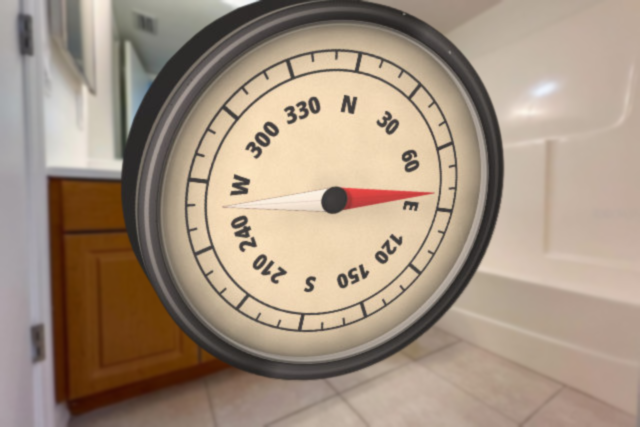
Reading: 80 °
